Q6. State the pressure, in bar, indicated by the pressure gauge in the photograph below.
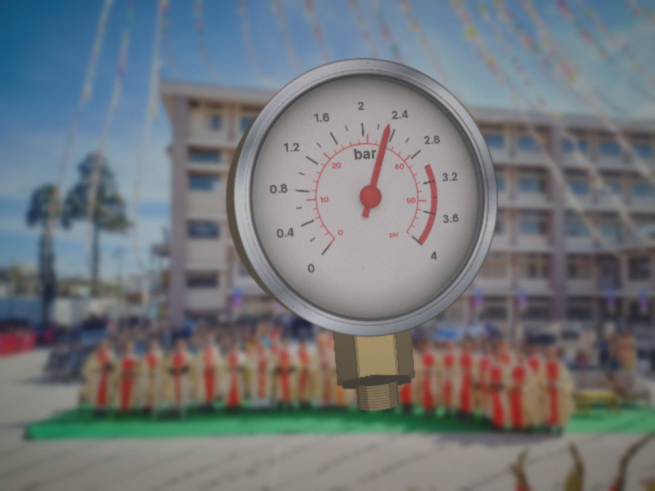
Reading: 2.3 bar
